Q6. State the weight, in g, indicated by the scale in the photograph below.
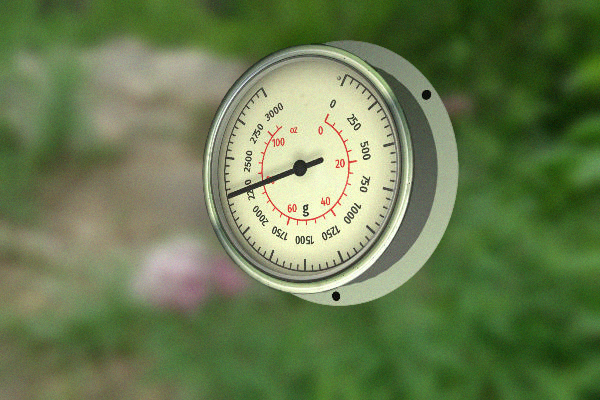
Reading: 2250 g
